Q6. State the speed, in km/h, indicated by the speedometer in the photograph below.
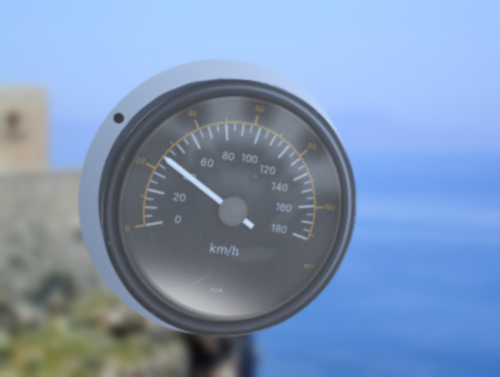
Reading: 40 km/h
